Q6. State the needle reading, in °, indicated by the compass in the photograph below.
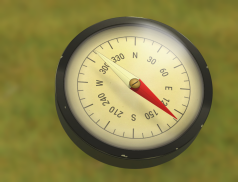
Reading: 130 °
